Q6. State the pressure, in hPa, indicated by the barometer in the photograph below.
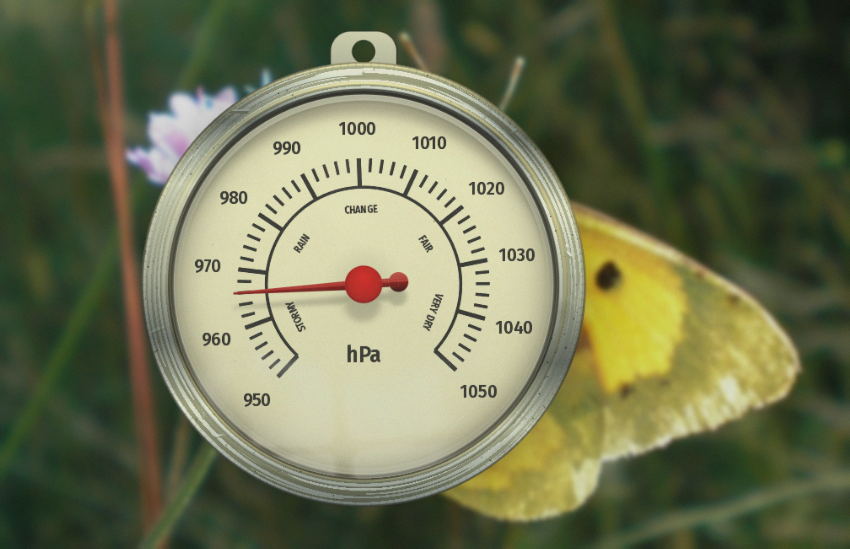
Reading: 966 hPa
